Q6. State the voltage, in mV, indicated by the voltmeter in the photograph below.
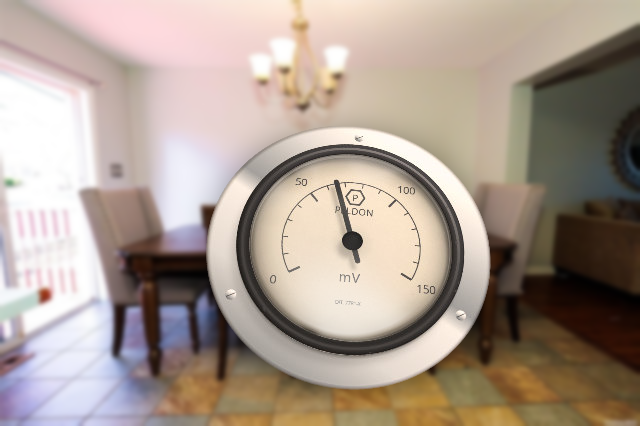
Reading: 65 mV
